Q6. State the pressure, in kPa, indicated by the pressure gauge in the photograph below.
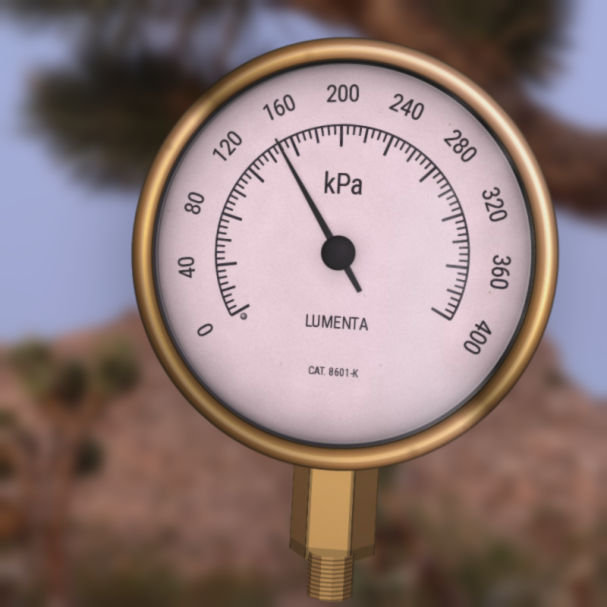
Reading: 150 kPa
